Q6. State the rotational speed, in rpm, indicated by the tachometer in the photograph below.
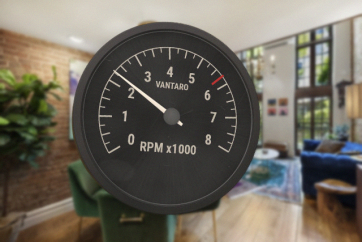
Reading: 2250 rpm
